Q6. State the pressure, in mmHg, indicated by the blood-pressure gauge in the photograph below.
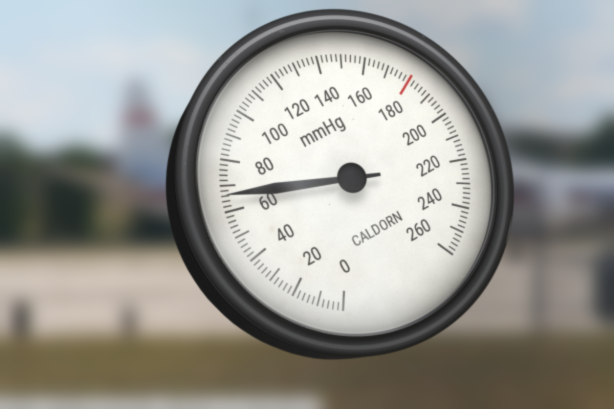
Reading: 66 mmHg
